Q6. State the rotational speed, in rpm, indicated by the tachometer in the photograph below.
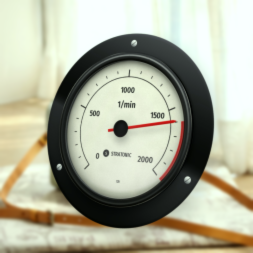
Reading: 1600 rpm
